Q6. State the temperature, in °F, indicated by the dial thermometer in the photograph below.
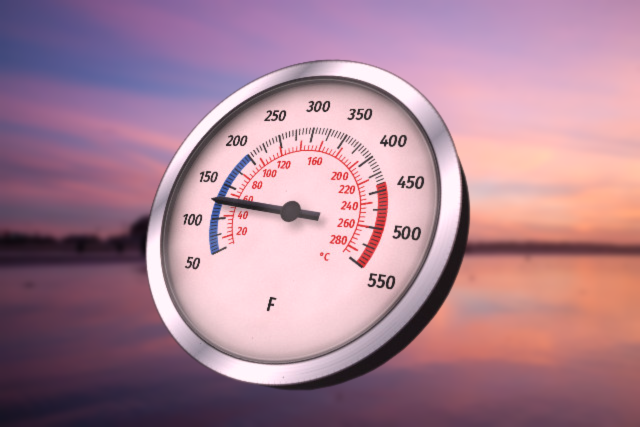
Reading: 125 °F
